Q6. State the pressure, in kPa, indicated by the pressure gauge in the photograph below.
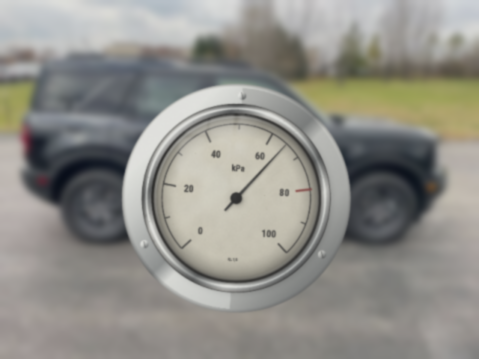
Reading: 65 kPa
